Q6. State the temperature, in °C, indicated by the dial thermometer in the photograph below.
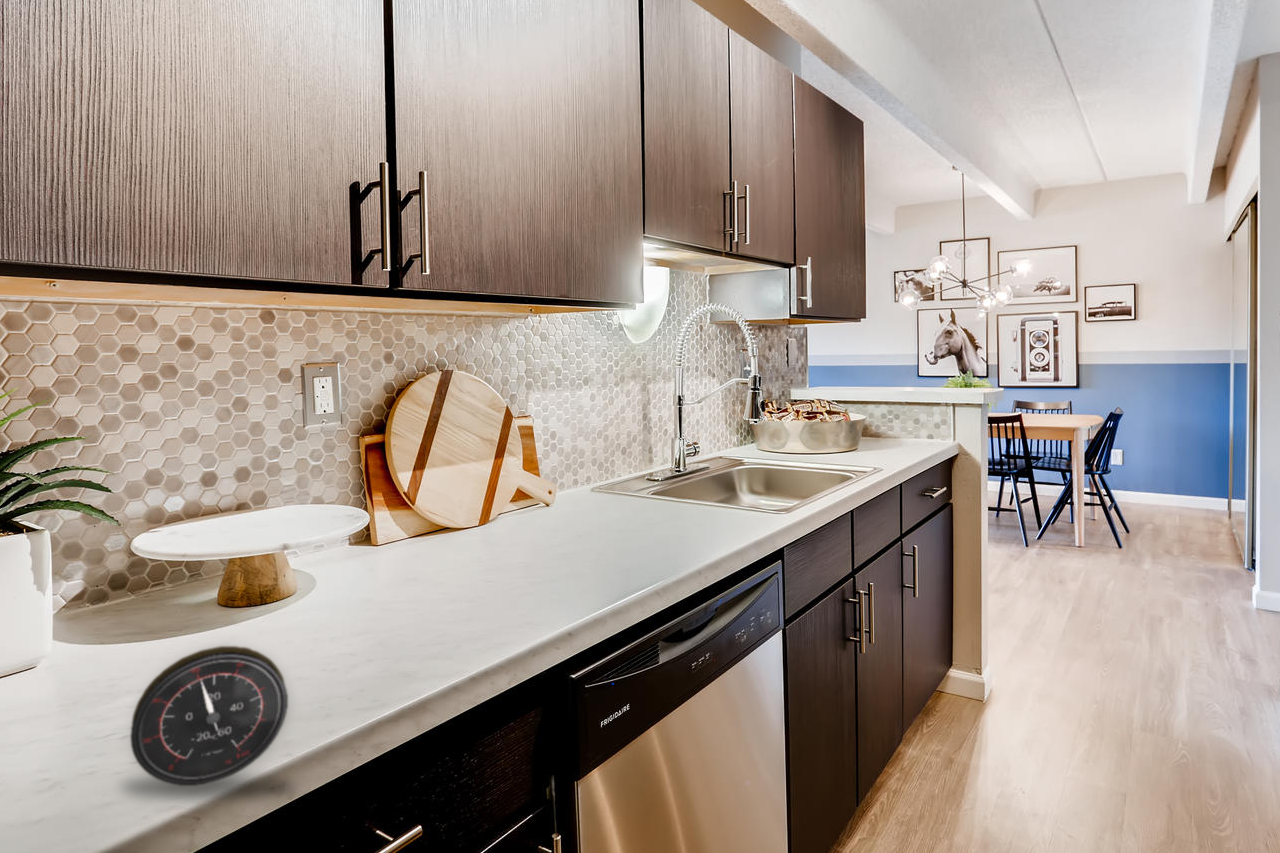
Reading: 16 °C
